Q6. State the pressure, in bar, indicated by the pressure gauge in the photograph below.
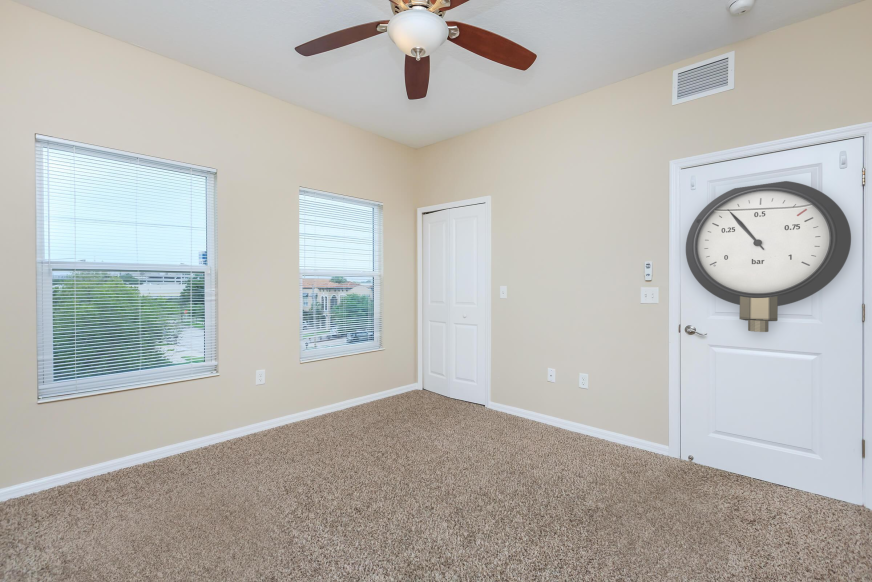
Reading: 0.35 bar
